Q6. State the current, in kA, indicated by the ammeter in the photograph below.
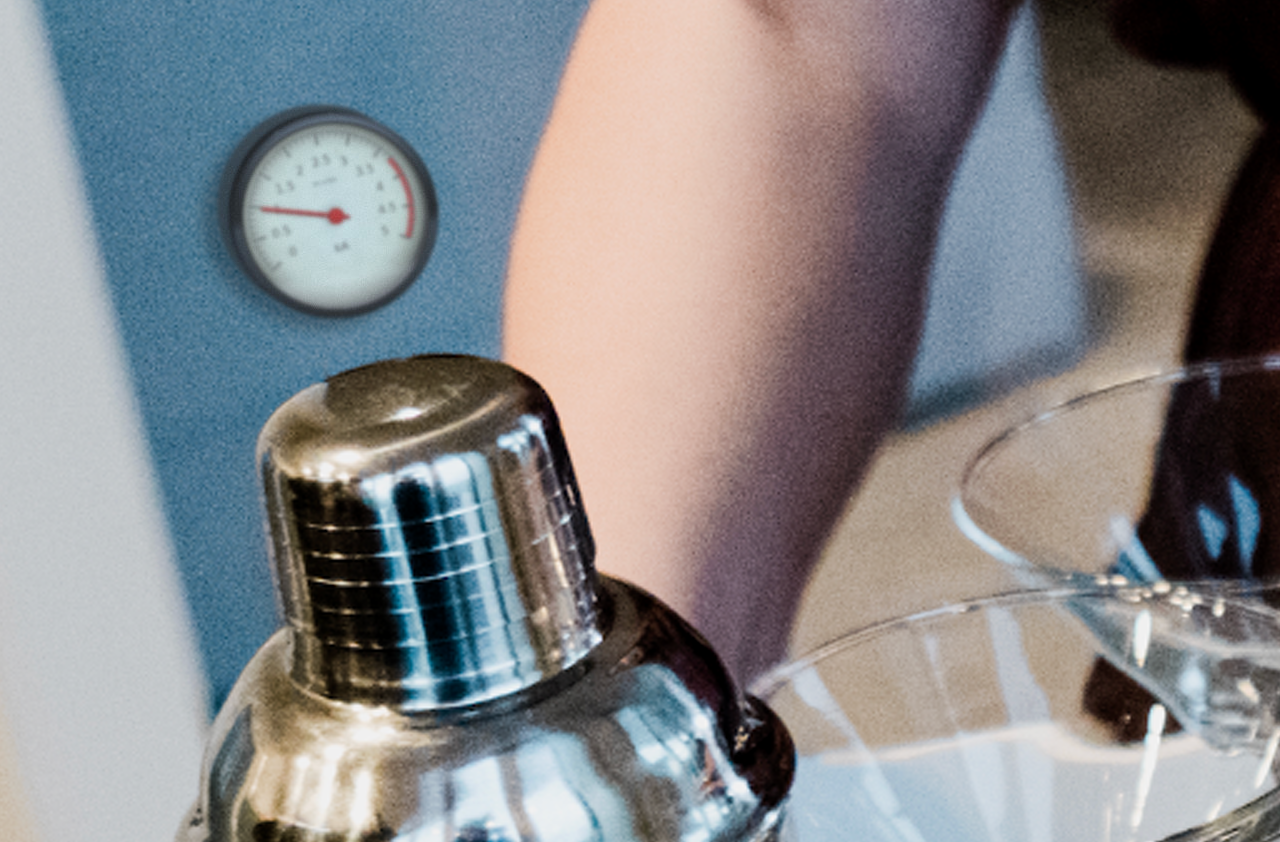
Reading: 1 kA
